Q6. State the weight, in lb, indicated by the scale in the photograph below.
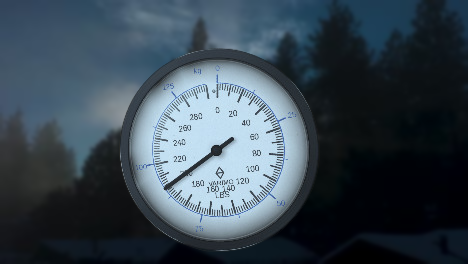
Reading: 200 lb
